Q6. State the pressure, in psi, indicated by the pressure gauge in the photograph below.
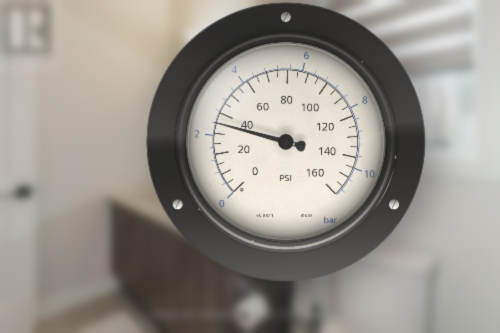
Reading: 35 psi
